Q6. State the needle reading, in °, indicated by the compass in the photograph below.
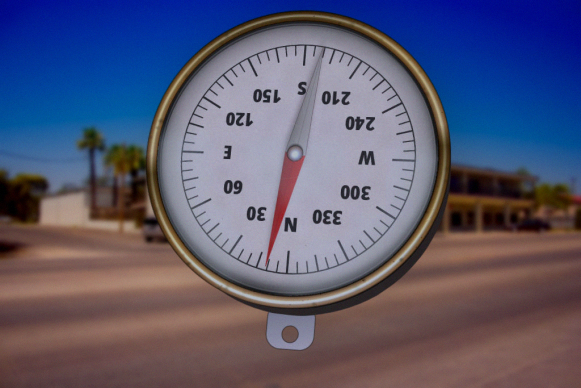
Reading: 10 °
